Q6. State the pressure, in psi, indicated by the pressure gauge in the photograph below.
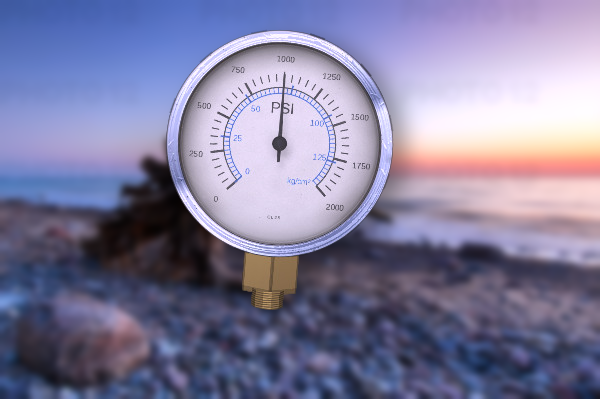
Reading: 1000 psi
